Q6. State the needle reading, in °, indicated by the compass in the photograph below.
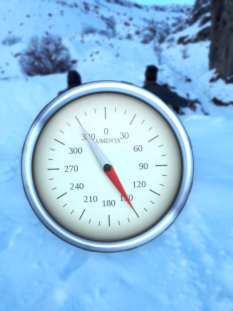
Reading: 150 °
